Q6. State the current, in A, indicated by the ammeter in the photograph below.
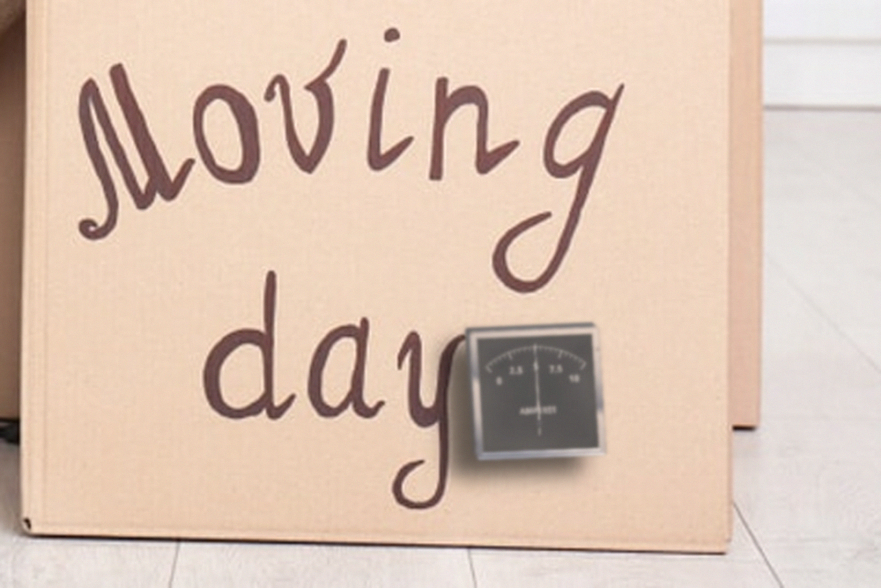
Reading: 5 A
